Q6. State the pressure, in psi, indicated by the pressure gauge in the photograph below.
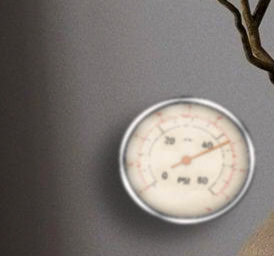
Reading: 42.5 psi
